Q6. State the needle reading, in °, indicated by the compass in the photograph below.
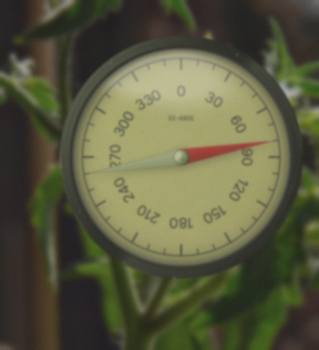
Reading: 80 °
